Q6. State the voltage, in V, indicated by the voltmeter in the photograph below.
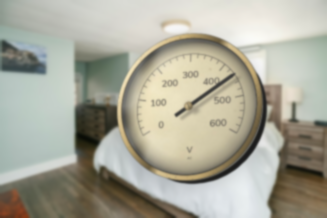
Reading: 440 V
